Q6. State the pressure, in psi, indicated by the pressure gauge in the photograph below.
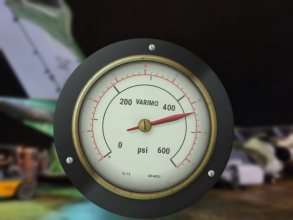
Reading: 450 psi
